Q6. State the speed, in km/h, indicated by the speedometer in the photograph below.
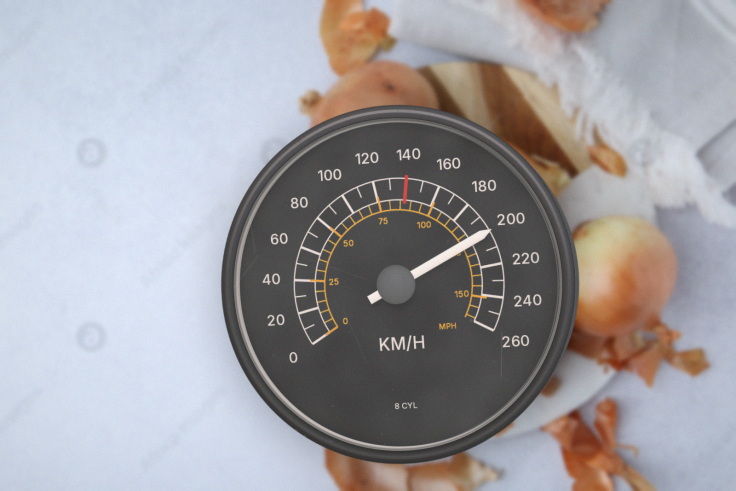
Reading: 200 km/h
